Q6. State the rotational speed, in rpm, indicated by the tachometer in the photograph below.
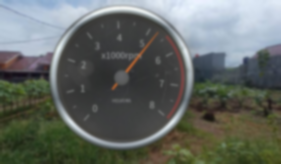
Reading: 5250 rpm
